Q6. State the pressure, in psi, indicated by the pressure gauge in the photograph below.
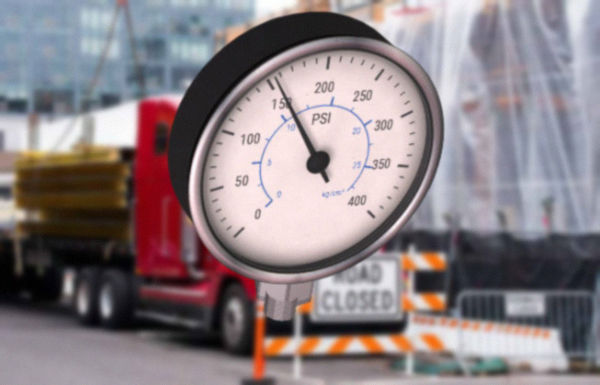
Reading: 155 psi
